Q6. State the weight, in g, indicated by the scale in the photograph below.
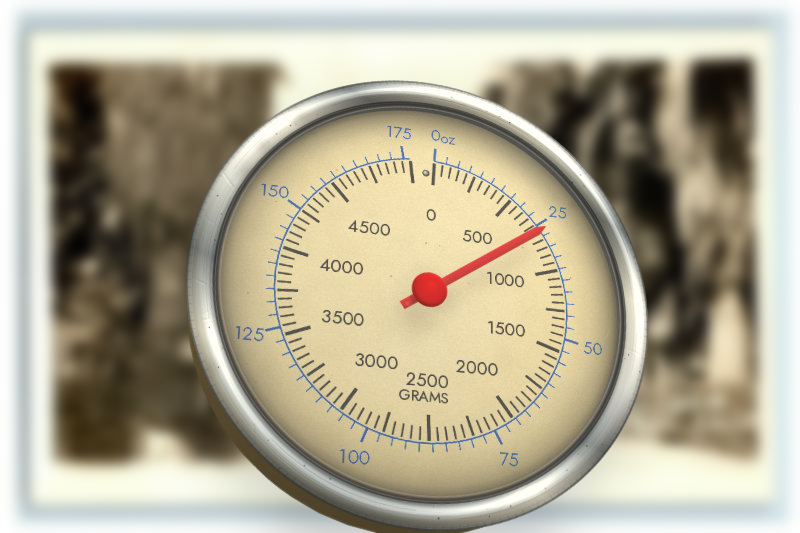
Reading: 750 g
